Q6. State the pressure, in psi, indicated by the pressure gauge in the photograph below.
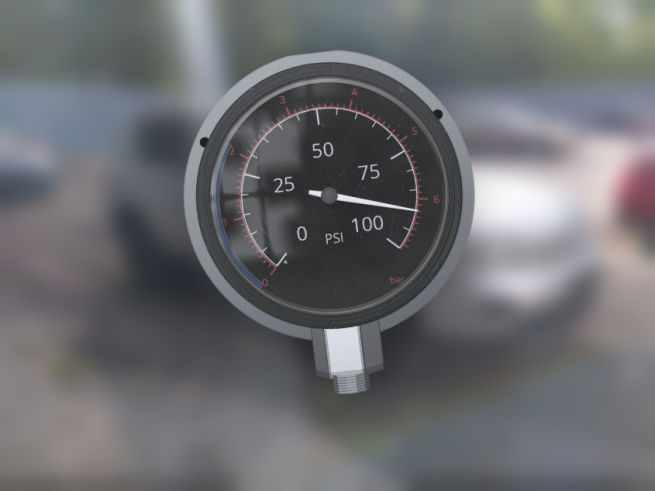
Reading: 90 psi
